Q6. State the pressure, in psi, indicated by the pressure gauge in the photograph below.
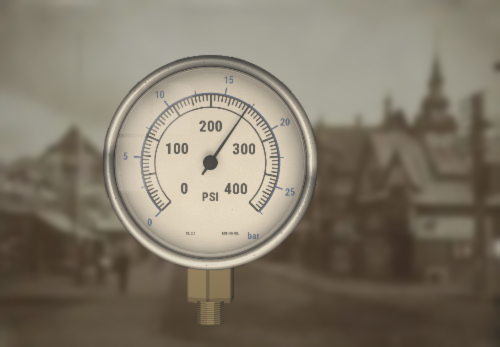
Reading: 250 psi
